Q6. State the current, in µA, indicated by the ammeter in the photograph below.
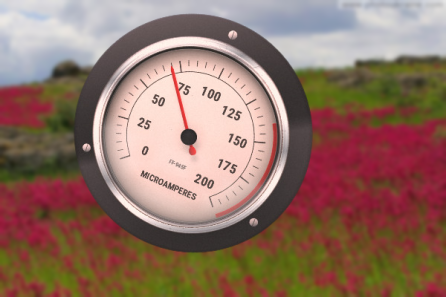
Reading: 70 µA
